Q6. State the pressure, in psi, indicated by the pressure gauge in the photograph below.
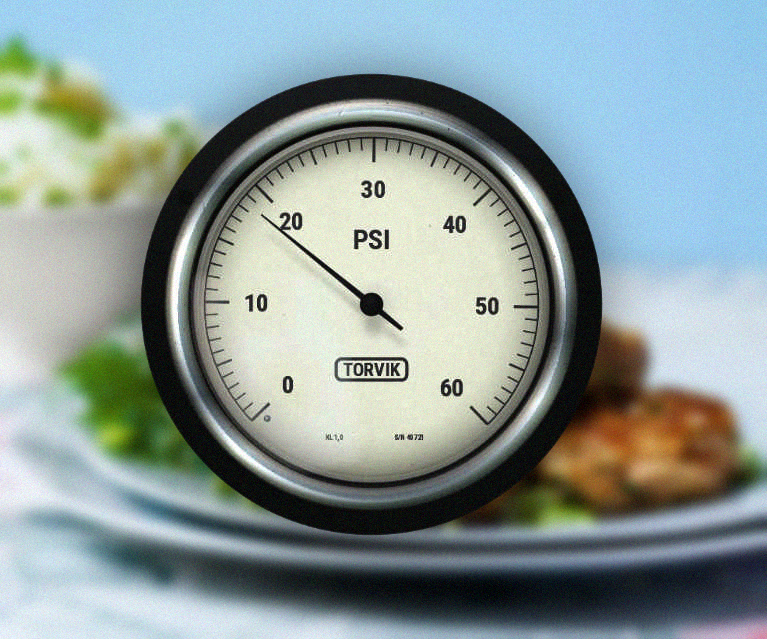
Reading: 18.5 psi
